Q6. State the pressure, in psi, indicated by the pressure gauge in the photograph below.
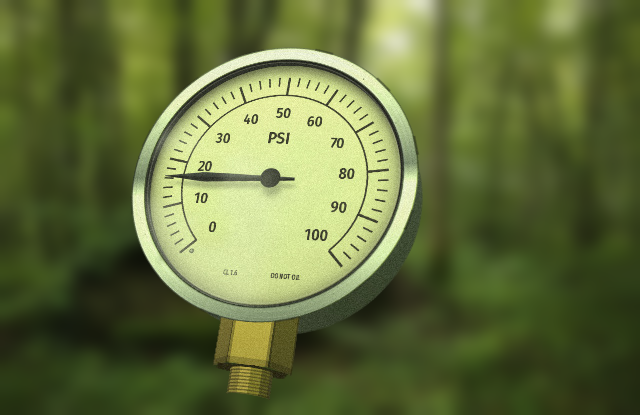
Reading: 16 psi
